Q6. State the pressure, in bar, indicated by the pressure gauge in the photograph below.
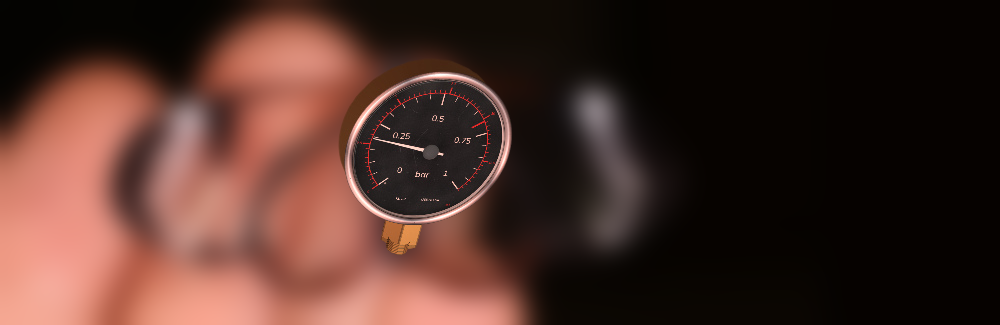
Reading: 0.2 bar
